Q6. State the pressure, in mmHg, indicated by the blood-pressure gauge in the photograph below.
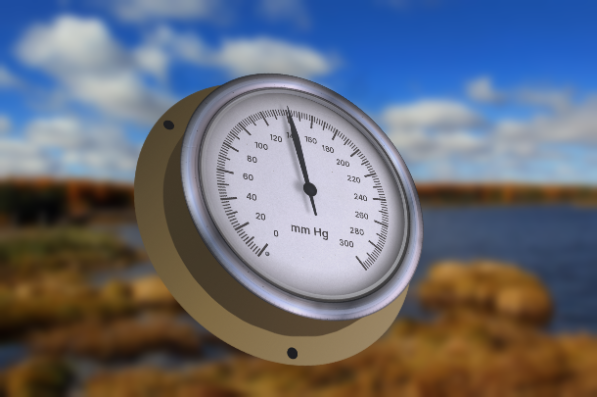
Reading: 140 mmHg
